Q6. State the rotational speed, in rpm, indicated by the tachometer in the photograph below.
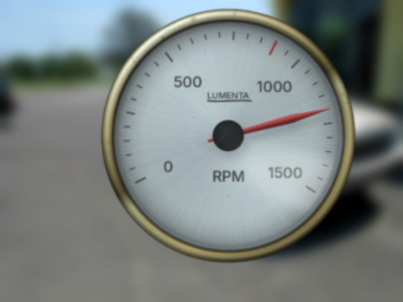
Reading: 1200 rpm
